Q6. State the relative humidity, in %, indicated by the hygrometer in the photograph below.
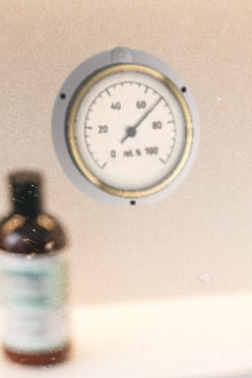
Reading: 68 %
